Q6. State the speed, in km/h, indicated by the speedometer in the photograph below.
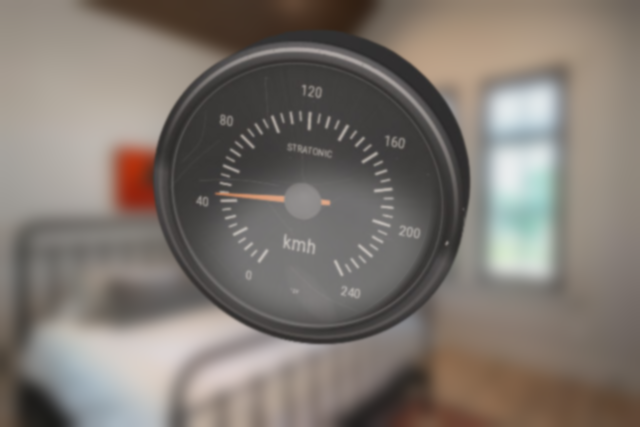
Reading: 45 km/h
